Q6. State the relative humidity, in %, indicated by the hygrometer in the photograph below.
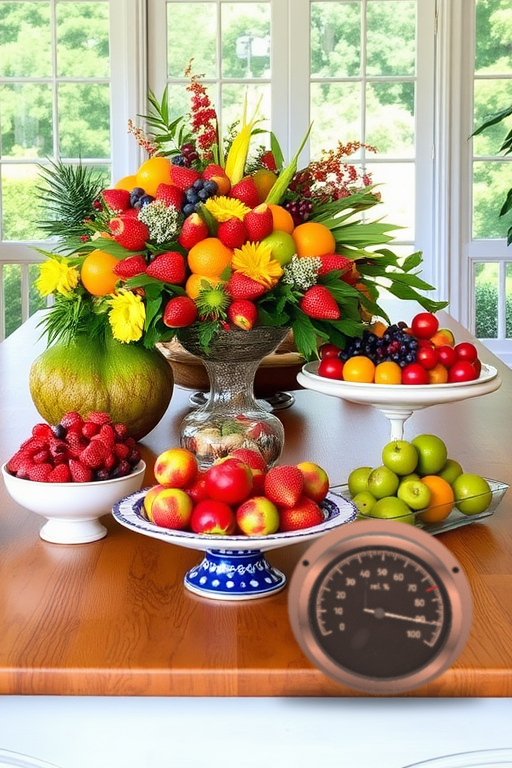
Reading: 90 %
